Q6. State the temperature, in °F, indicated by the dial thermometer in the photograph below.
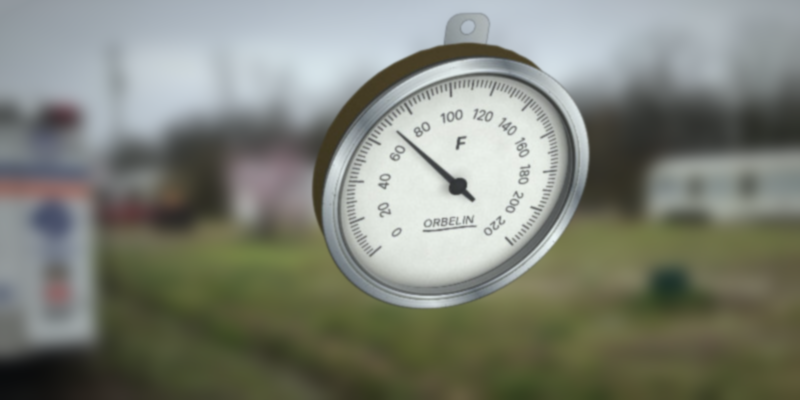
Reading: 70 °F
